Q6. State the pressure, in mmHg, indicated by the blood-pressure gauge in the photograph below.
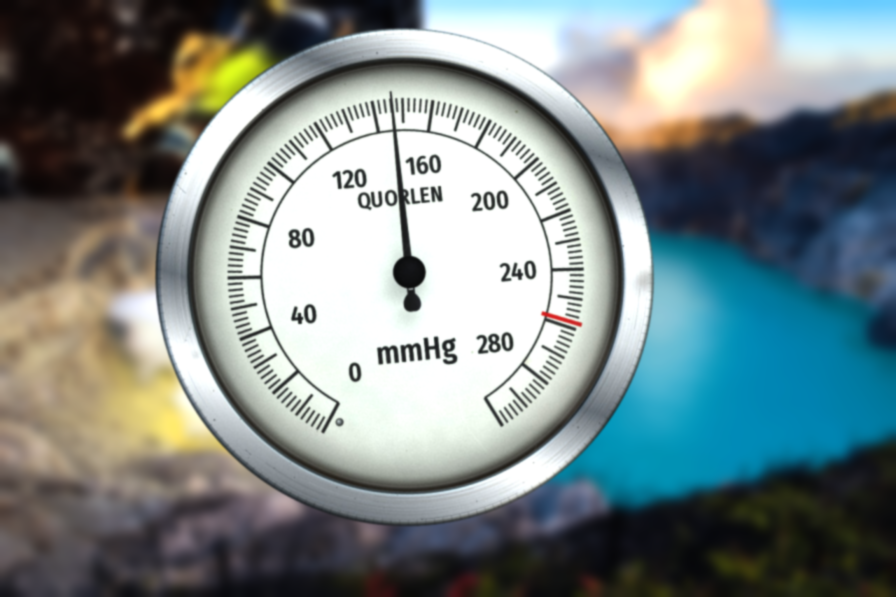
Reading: 146 mmHg
